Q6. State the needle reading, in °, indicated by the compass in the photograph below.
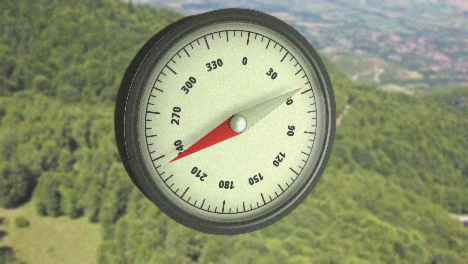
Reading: 235 °
